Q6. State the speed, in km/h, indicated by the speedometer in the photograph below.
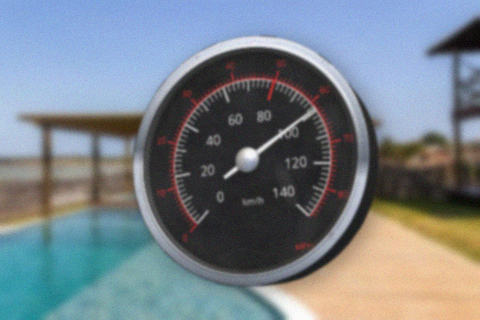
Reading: 100 km/h
